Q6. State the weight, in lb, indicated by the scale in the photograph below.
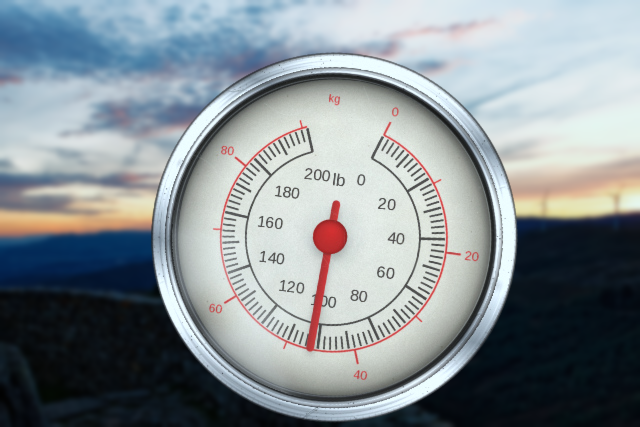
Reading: 102 lb
